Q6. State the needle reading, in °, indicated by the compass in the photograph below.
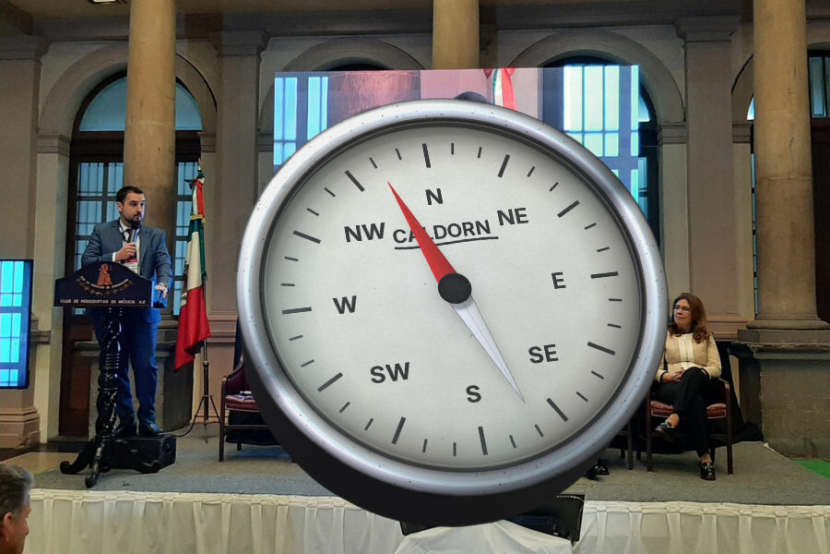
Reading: 340 °
